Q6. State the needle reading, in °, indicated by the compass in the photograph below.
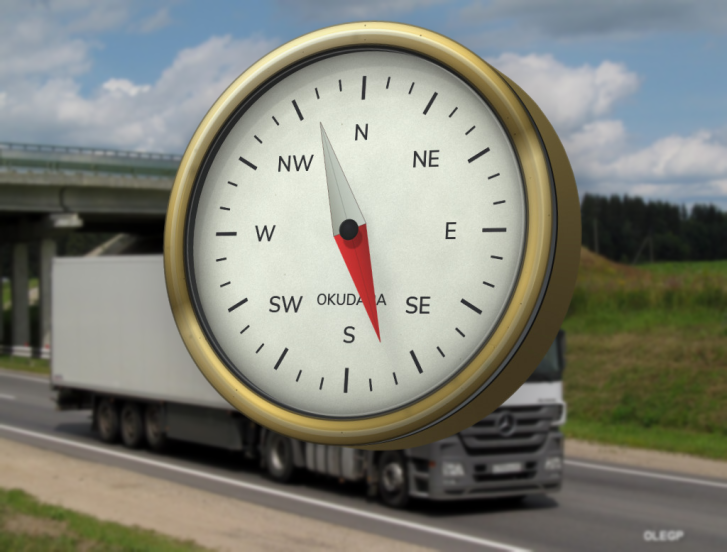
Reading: 160 °
